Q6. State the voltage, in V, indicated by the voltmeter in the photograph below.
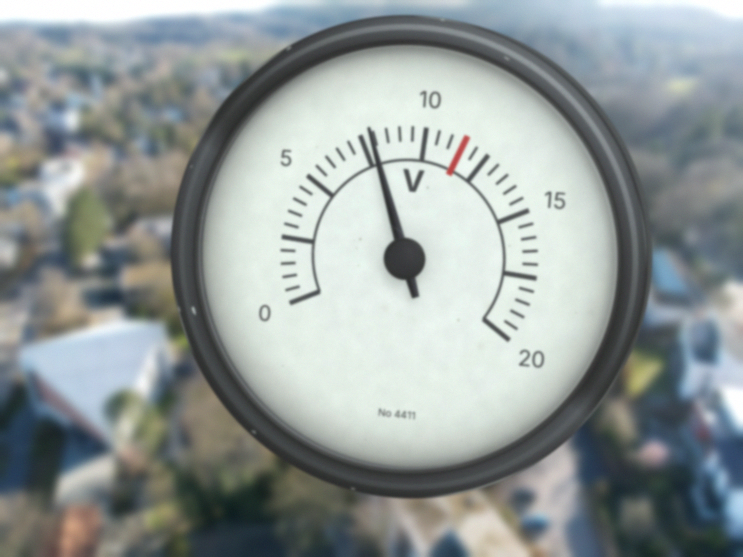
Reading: 8 V
